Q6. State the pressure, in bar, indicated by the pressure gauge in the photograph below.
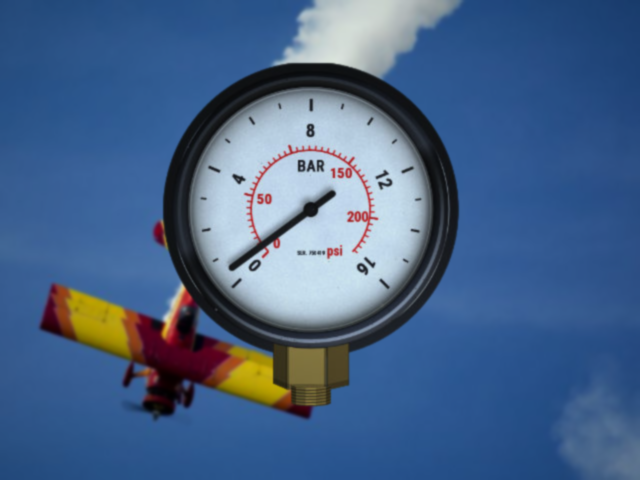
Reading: 0.5 bar
